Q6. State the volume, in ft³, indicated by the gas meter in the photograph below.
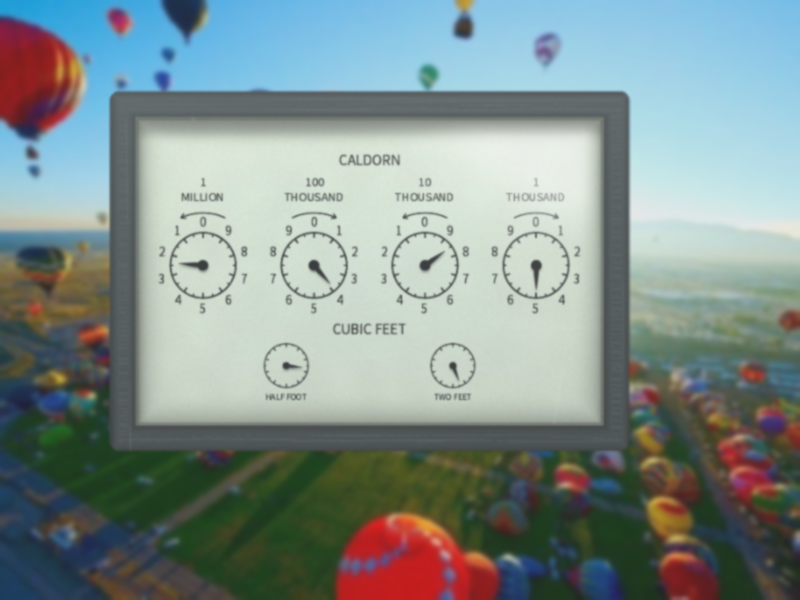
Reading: 238500 ft³
